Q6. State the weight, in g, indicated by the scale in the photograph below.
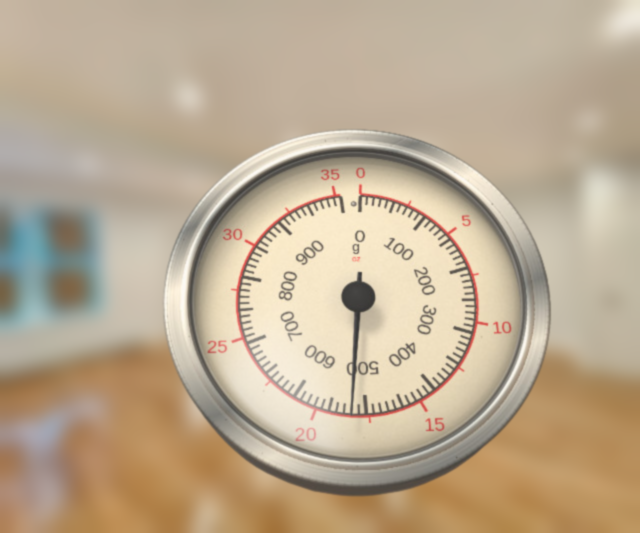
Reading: 520 g
